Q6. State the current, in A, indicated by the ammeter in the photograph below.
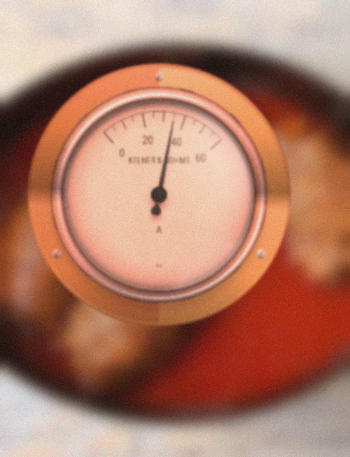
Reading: 35 A
